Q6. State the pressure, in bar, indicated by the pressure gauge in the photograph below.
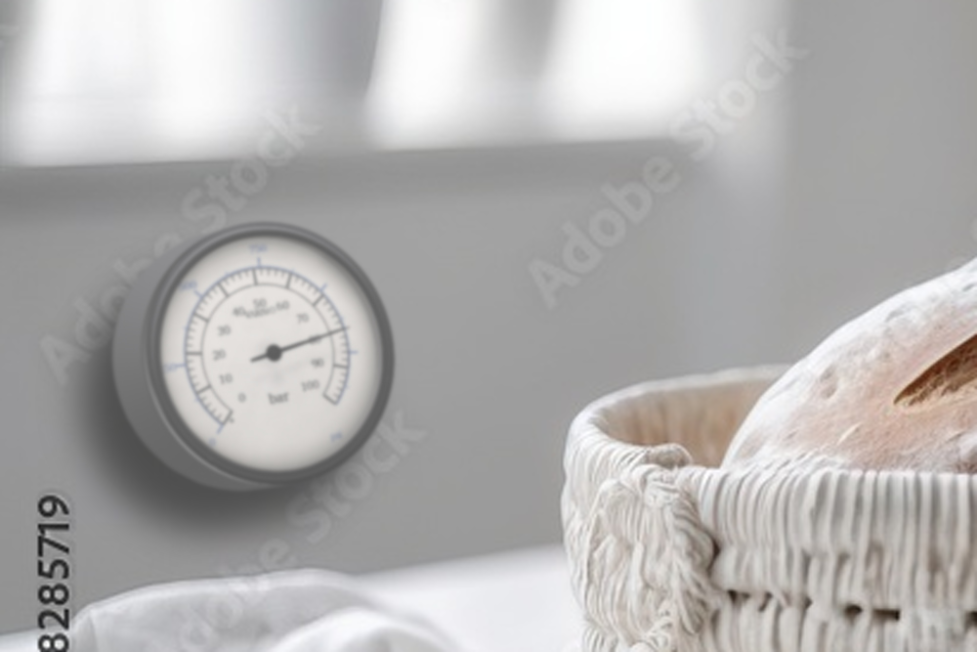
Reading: 80 bar
